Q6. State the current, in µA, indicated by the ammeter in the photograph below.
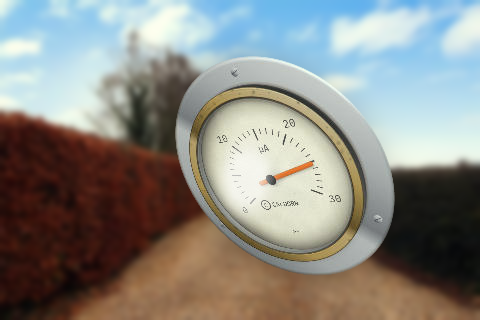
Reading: 25 µA
